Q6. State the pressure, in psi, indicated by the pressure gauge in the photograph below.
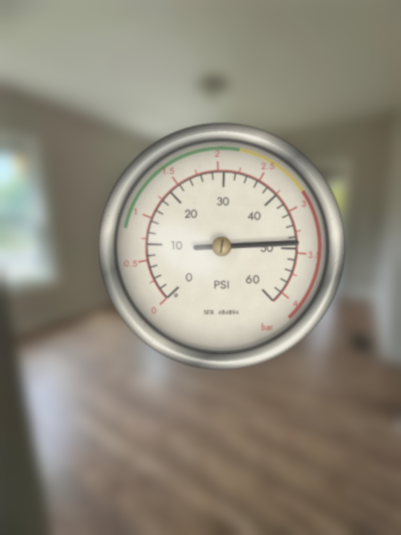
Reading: 49 psi
